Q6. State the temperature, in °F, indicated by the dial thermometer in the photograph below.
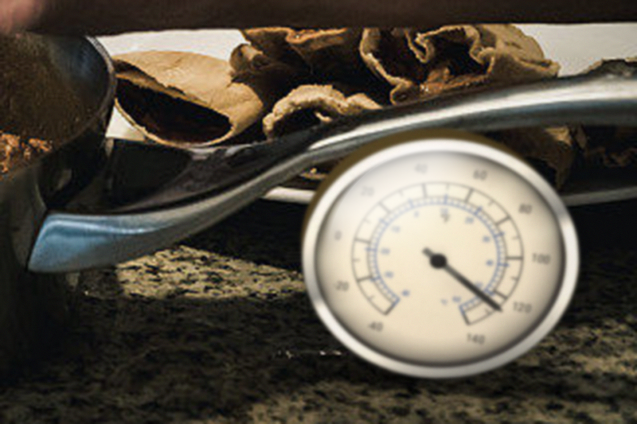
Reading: 125 °F
